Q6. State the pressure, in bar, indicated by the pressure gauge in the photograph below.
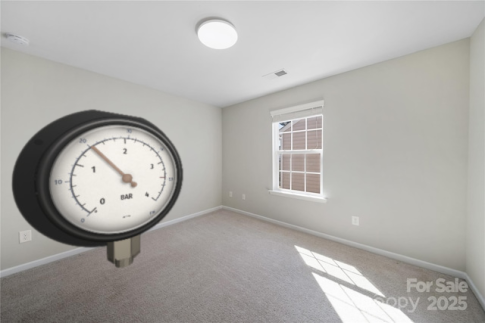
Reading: 1.4 bar
